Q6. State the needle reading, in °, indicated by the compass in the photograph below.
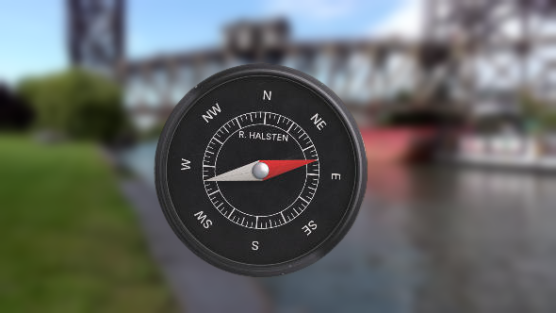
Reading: 75 °
